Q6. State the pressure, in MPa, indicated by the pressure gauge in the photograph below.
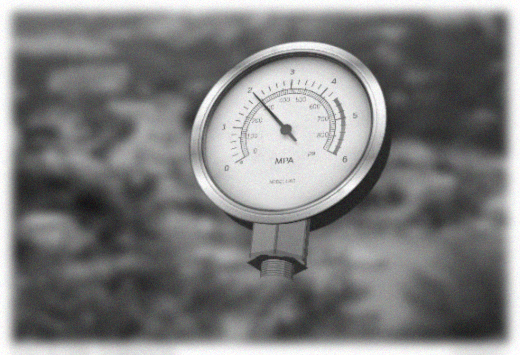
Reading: 2 MPa
